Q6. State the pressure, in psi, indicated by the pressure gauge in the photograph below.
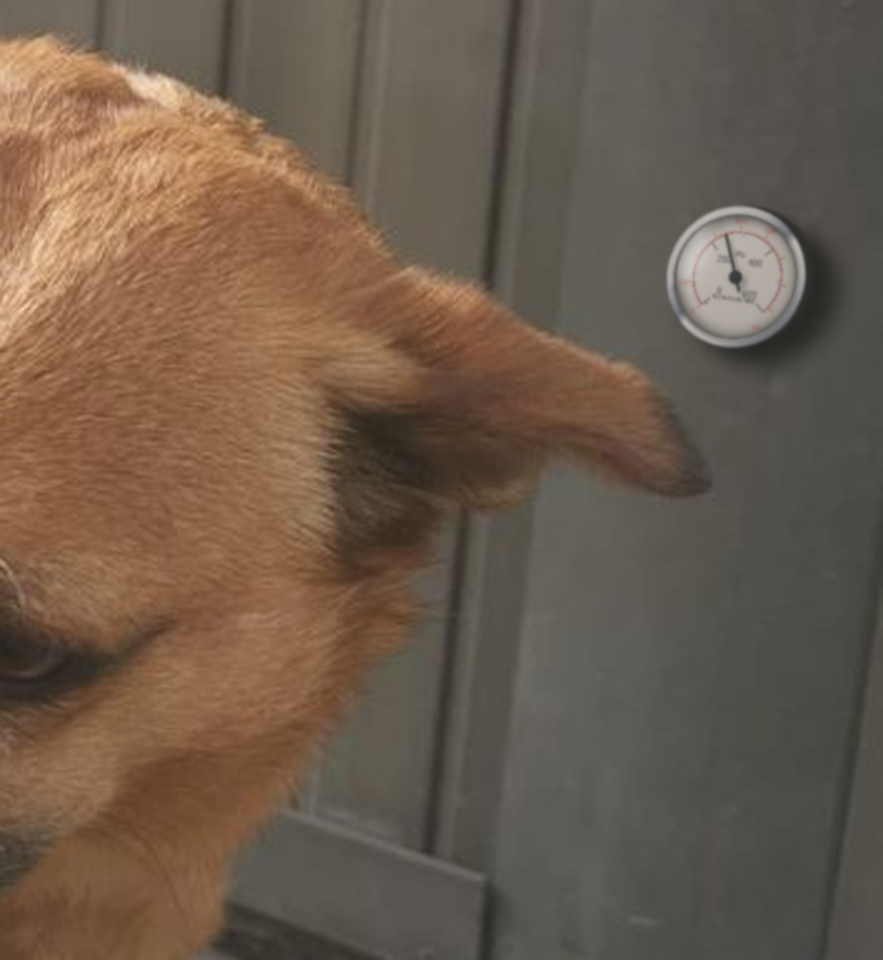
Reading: 250 psi
